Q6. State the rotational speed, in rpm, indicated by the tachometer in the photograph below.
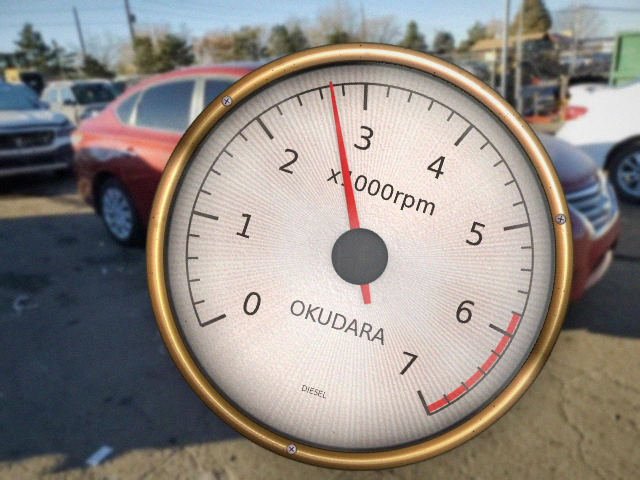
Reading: 2700 rpm
